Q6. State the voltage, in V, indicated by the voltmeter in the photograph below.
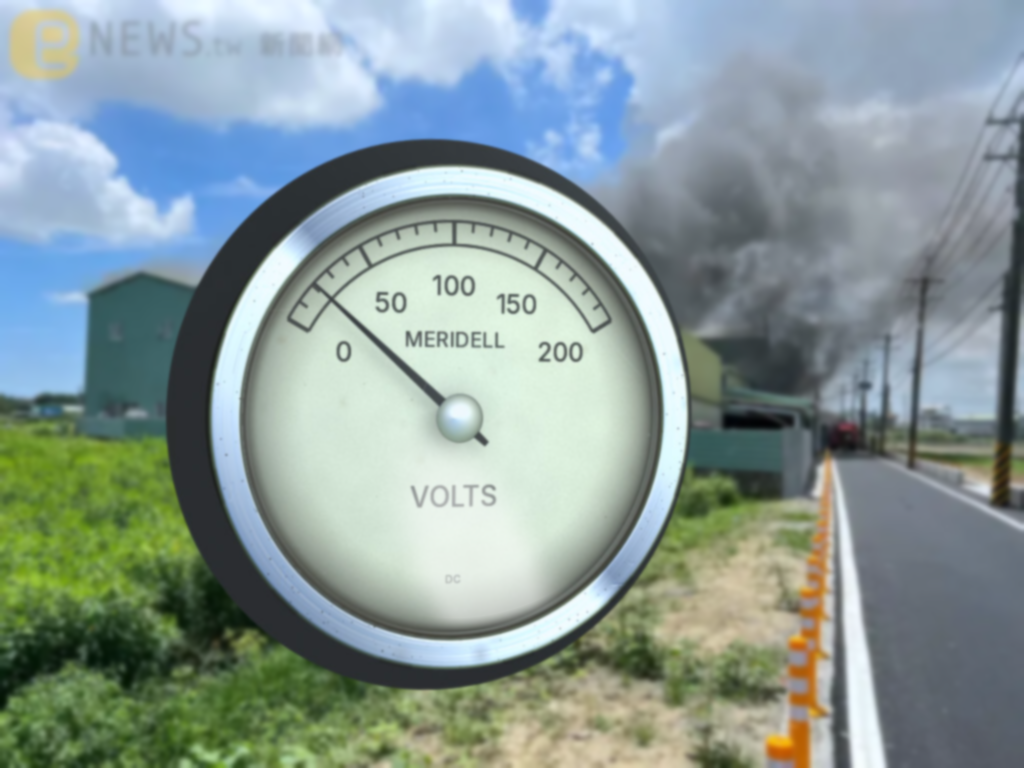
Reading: 20 V
